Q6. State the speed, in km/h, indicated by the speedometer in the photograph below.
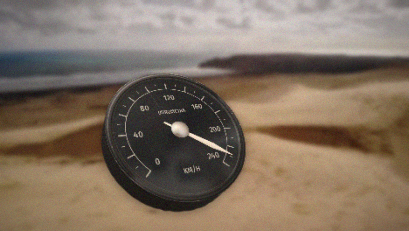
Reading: 230 km/h
